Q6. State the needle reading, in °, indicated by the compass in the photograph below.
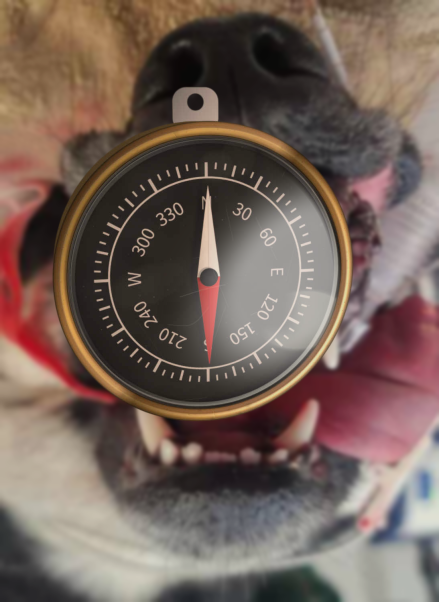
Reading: 180 °
